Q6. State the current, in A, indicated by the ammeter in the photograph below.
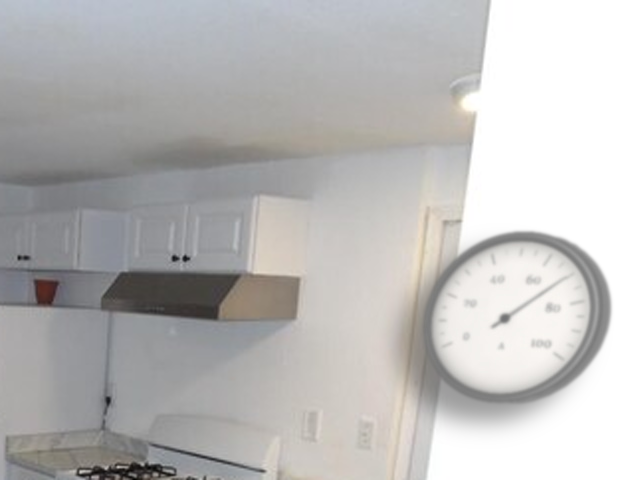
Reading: 70 A
